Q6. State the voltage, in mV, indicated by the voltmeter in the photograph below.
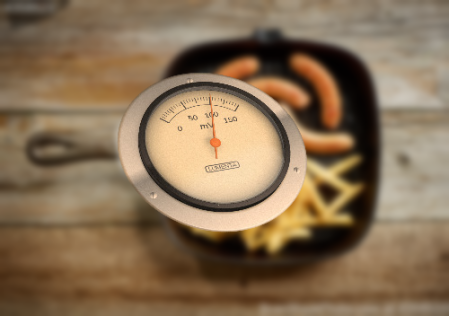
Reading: 100 mV
